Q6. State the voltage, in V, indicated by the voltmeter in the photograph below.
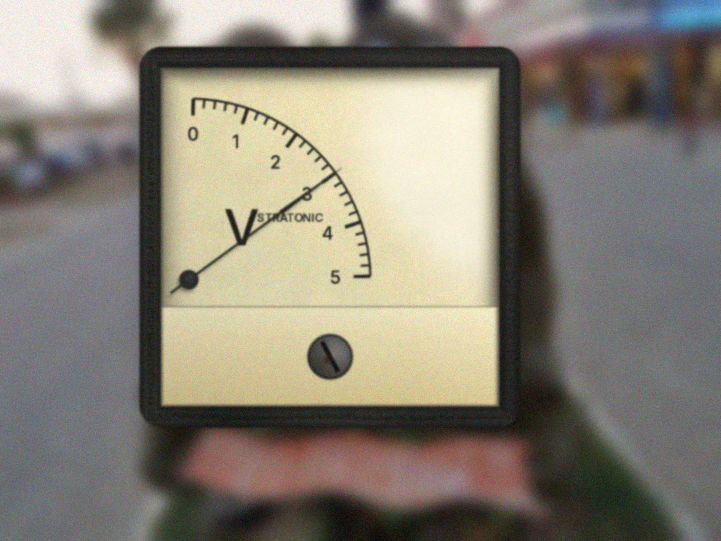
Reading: 3 V
